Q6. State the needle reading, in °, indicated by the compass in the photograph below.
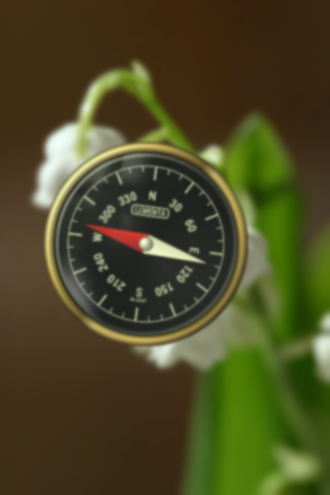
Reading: 280 °
